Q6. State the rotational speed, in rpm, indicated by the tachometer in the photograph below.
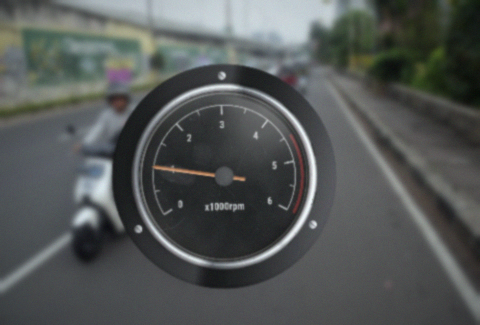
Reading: 1000 rpm
